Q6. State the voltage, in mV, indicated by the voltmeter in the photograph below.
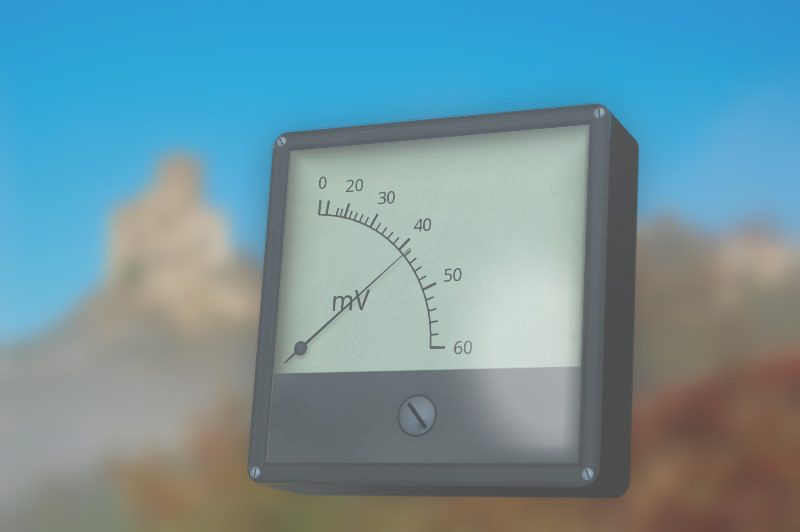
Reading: 42 mV
